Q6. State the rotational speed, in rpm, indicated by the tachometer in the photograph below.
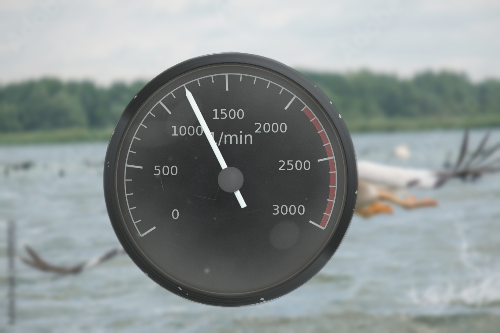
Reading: 1200 rpm
